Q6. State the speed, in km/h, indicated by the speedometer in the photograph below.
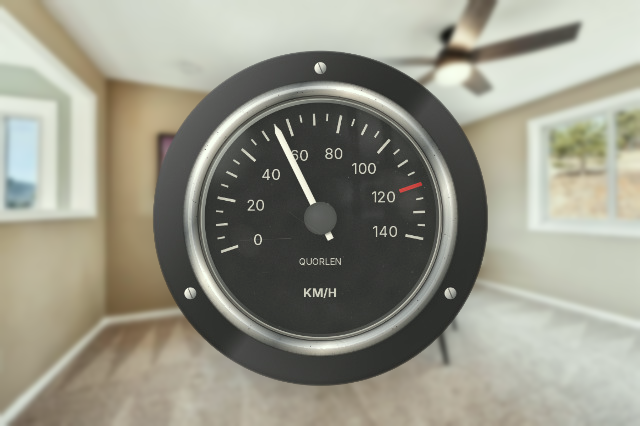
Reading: 55 km/h
